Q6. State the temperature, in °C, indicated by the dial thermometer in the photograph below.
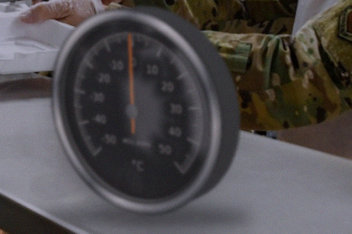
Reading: 0 °C
